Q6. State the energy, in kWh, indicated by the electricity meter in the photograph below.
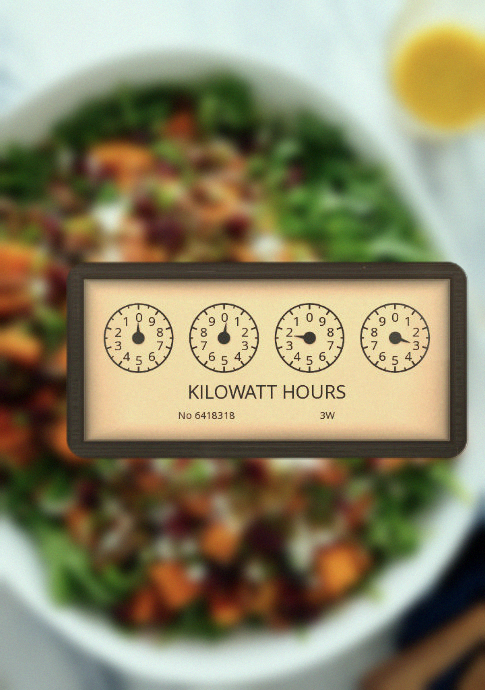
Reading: 23 kWh
